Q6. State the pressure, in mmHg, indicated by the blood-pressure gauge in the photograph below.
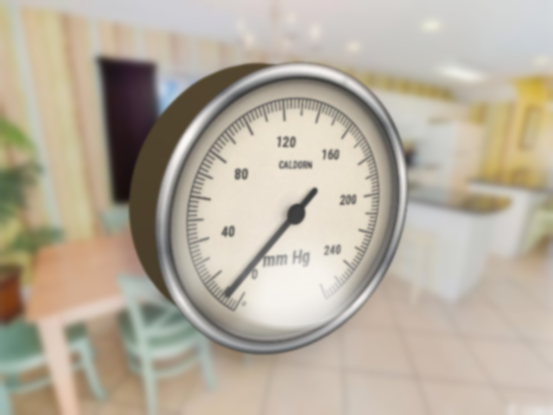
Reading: 10 mmHg
